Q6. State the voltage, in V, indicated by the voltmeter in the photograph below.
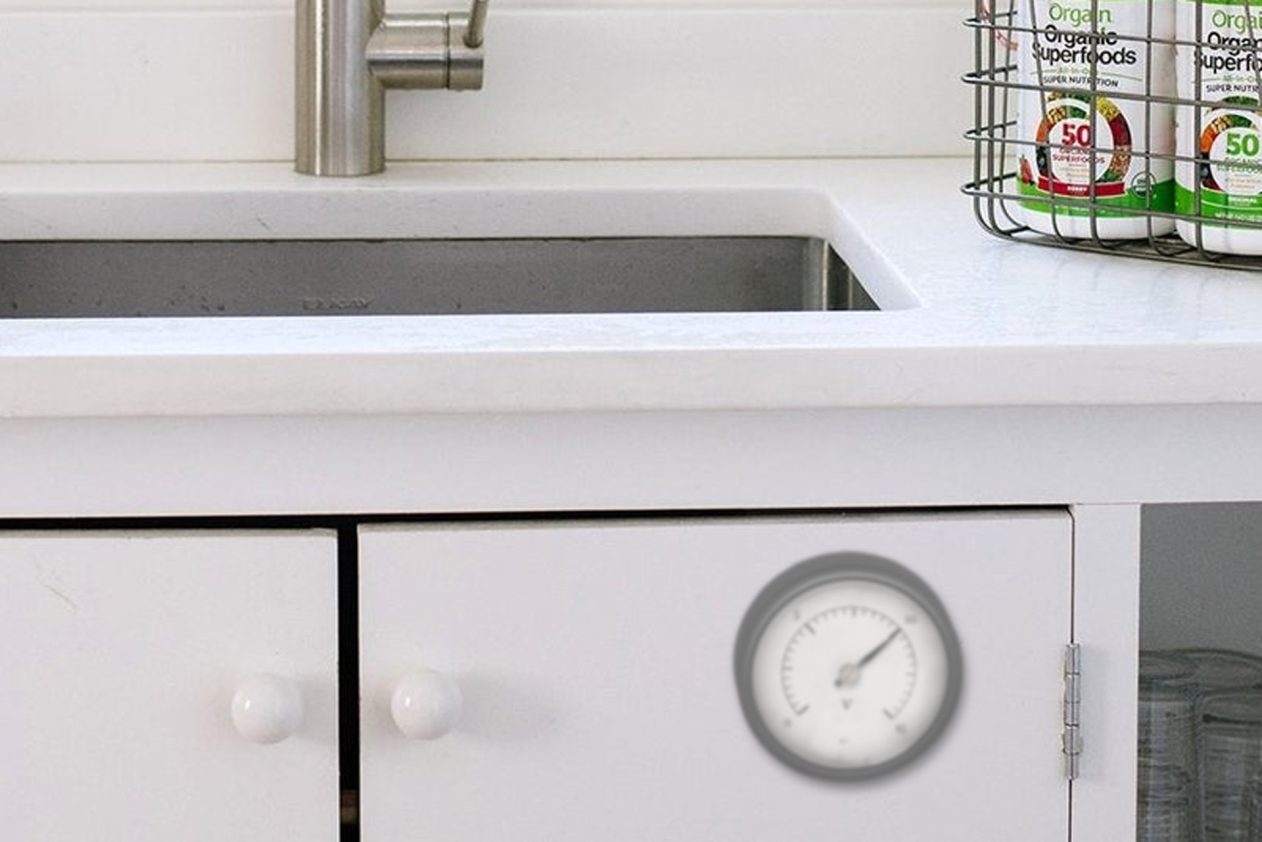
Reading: 10 V
